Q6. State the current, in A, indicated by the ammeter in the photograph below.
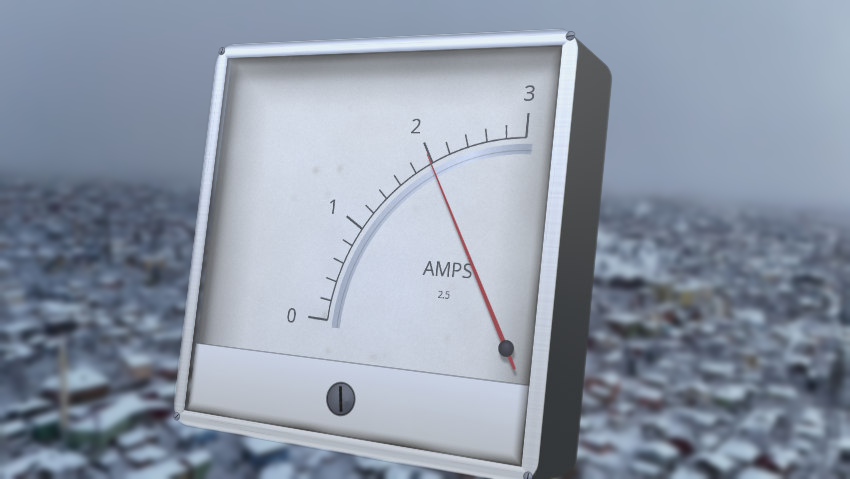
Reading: 2 A
